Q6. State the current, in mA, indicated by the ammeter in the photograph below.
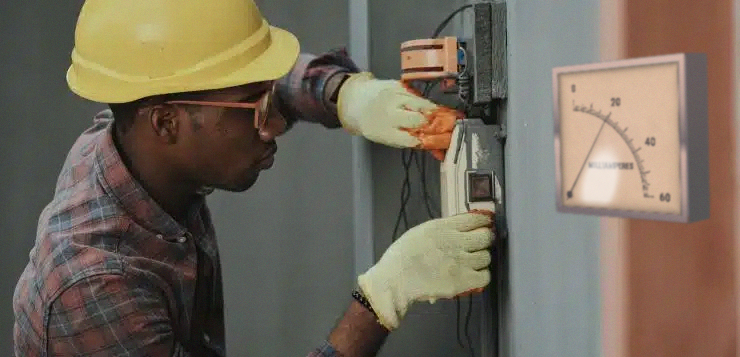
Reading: 20 mA
